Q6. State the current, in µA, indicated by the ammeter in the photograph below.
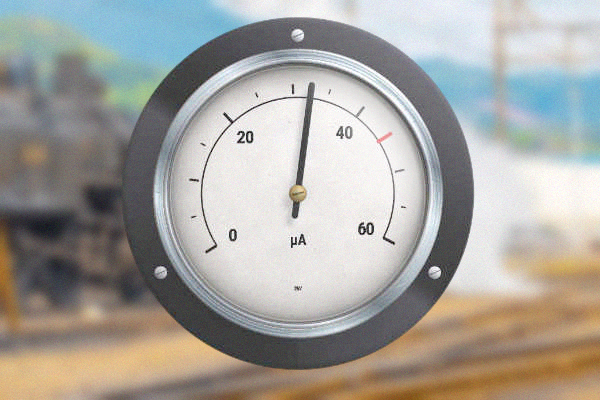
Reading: 32.5 µA
